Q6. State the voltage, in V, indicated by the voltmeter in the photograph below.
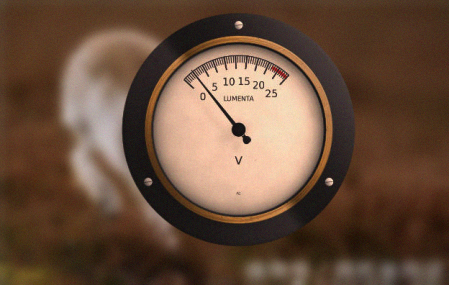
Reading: 2.5 V
